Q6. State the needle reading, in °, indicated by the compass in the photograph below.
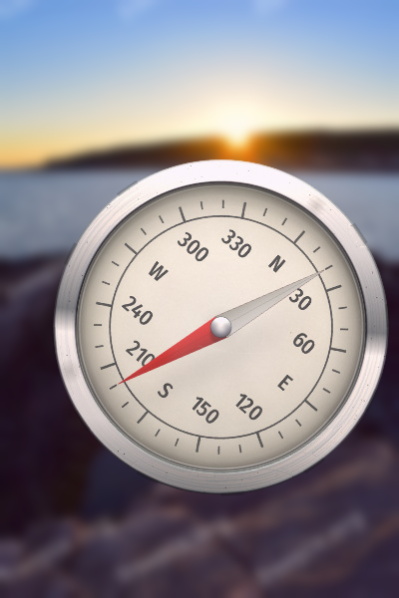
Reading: 200 °
